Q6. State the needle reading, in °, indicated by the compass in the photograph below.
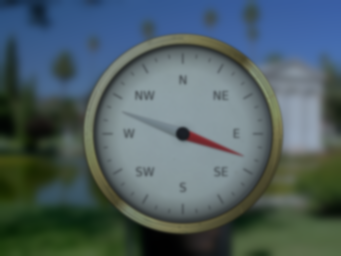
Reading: 110 °
